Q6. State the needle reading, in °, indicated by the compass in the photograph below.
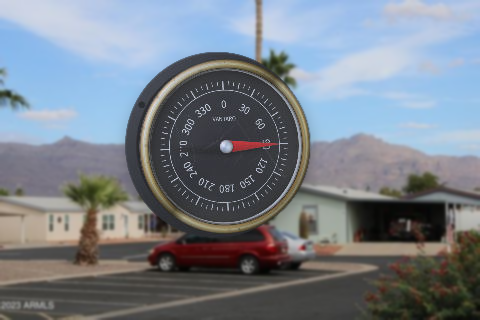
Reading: 90 °
